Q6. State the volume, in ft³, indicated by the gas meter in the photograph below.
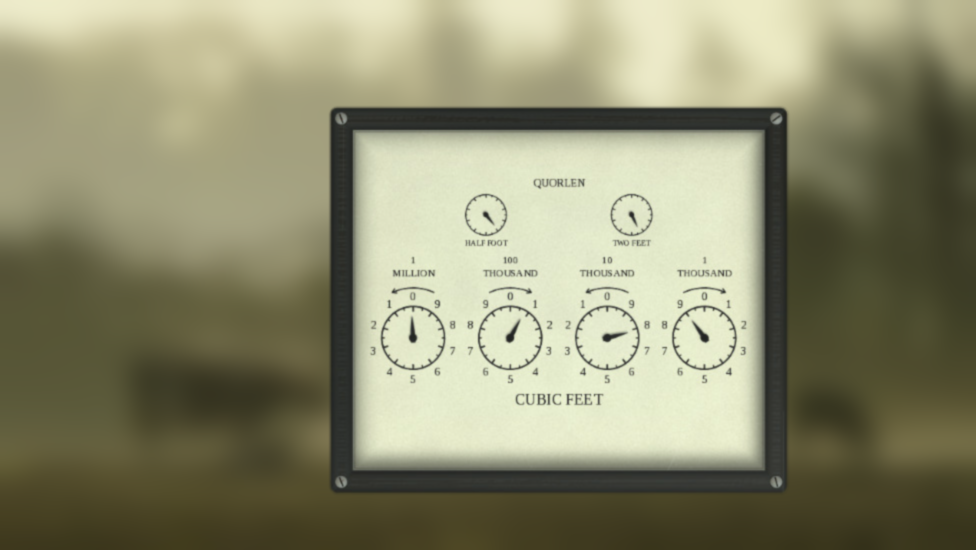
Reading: 7900 ft³
